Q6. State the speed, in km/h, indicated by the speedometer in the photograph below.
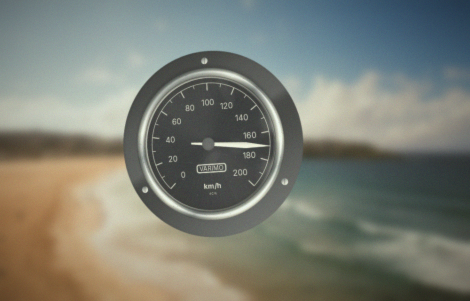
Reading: 170 km/h
